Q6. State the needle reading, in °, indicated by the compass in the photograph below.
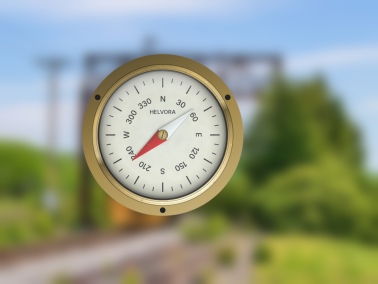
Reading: 230 °
